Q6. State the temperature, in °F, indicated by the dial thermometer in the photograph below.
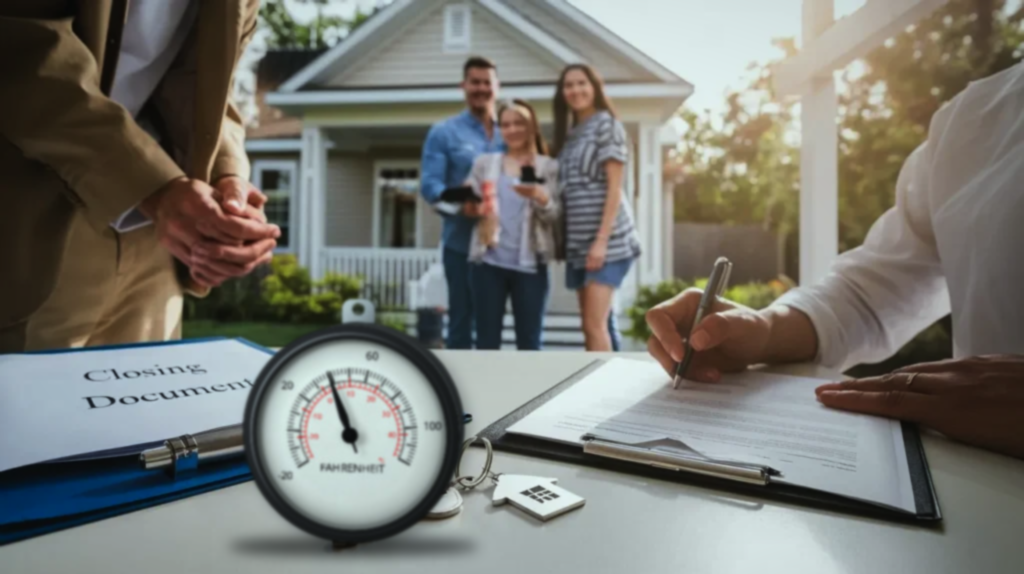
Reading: 40 °F
